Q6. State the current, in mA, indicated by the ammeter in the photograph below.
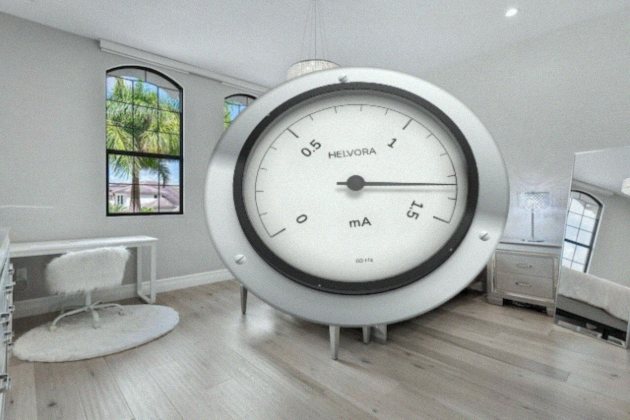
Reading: 1.35 mA
